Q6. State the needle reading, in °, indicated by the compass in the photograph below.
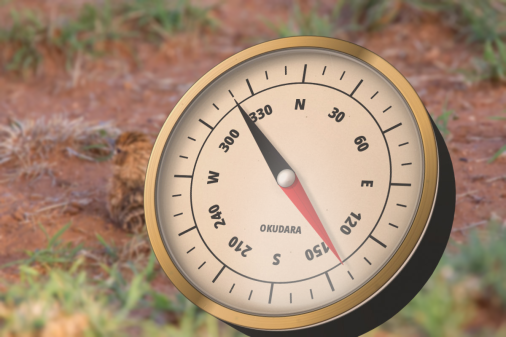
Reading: 140 °
